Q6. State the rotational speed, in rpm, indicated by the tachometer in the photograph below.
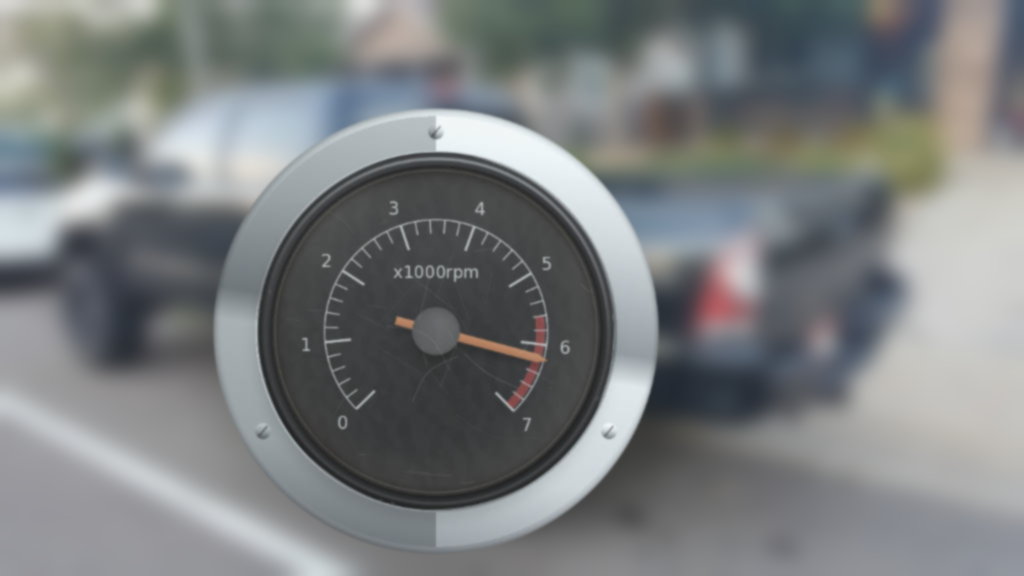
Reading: 6200 rpm
